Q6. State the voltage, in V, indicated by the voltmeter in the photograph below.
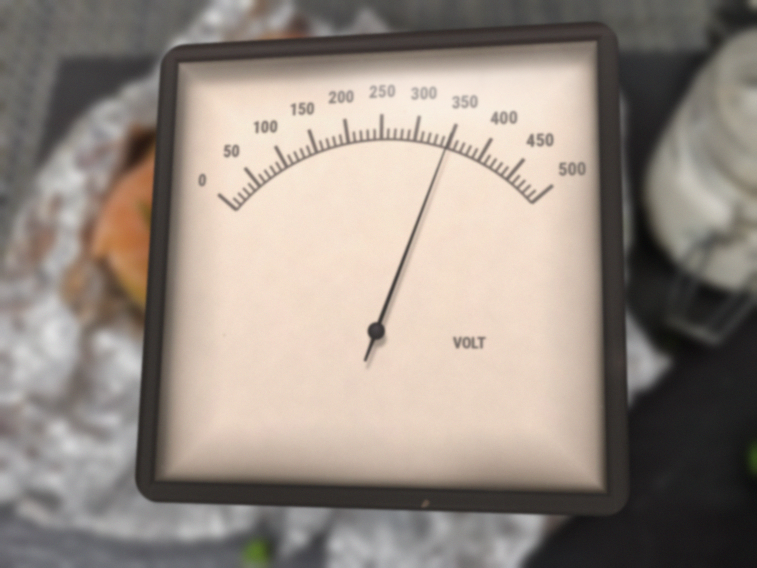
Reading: 350 V
